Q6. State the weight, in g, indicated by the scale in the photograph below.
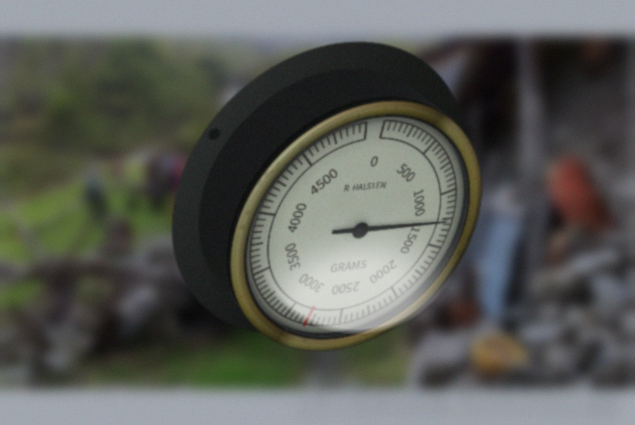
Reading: 1250 g
